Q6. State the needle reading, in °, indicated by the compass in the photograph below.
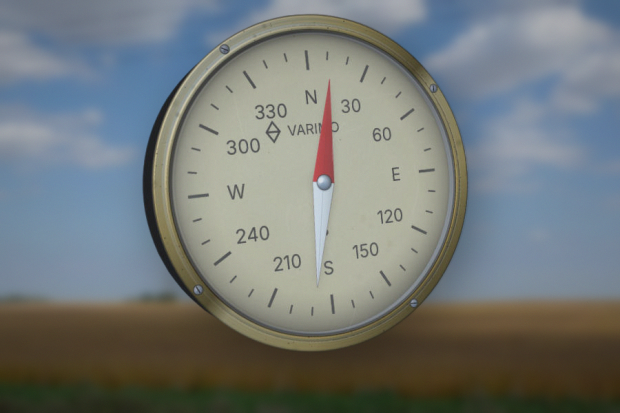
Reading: 10 °
